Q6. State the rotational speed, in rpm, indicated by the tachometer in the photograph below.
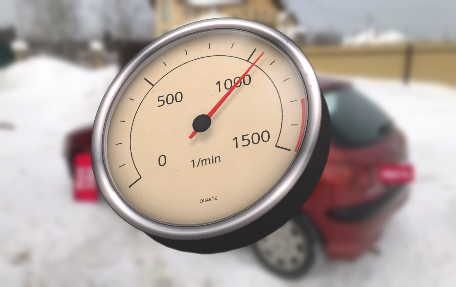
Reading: 1050 rpm
